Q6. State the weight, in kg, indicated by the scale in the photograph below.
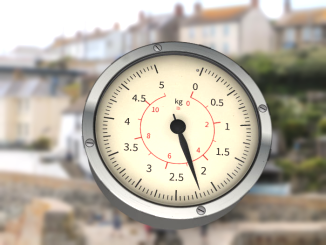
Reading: 2.2 kg
